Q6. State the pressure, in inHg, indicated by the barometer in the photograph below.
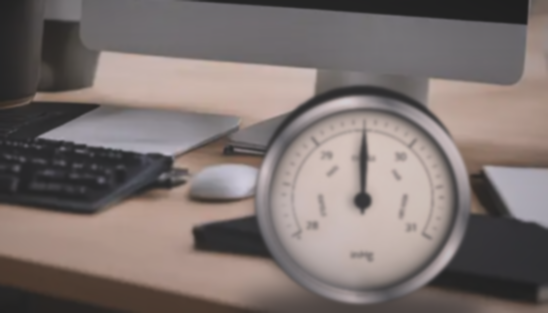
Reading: 29.5 inHg
